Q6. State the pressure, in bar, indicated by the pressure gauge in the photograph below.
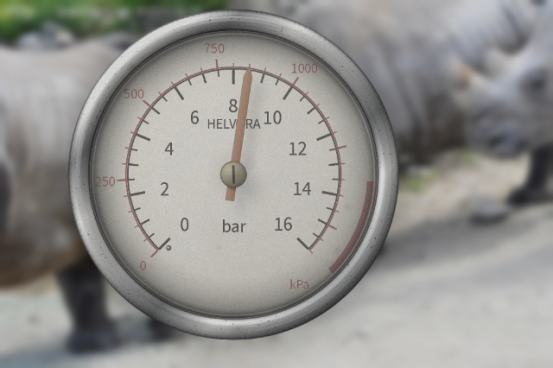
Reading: 8.5 bar
